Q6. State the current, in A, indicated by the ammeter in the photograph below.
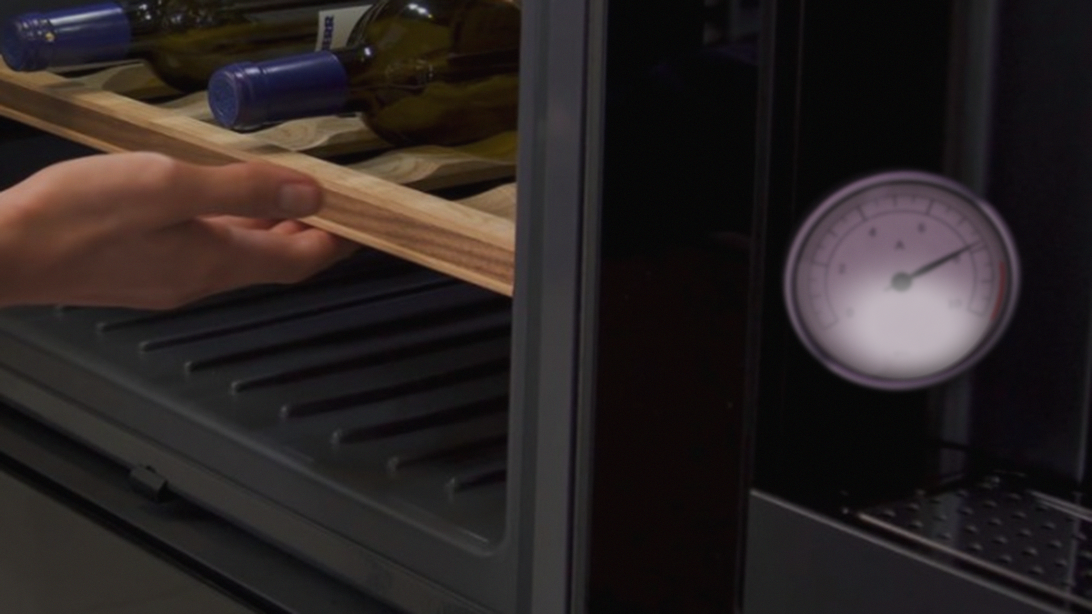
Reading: 7.75 A
